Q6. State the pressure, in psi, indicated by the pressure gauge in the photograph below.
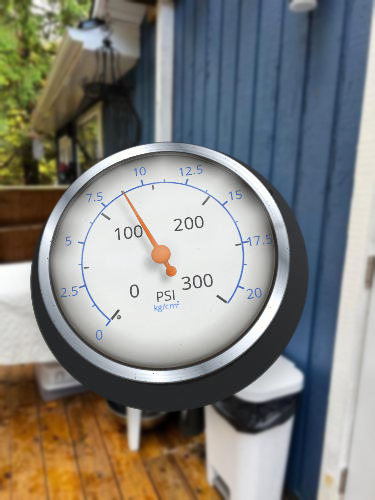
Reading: 125 psi
